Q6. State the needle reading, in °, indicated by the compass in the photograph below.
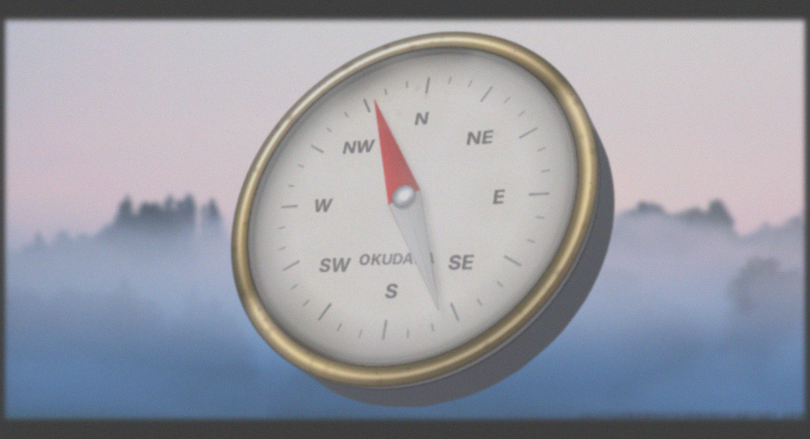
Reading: 335 °
